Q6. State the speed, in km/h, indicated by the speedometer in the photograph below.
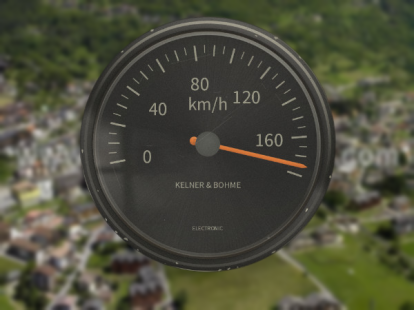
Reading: 175 km/h
